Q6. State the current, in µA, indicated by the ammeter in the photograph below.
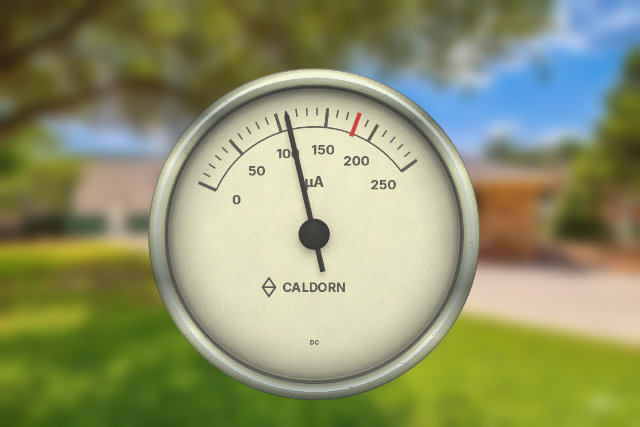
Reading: 110 µA
